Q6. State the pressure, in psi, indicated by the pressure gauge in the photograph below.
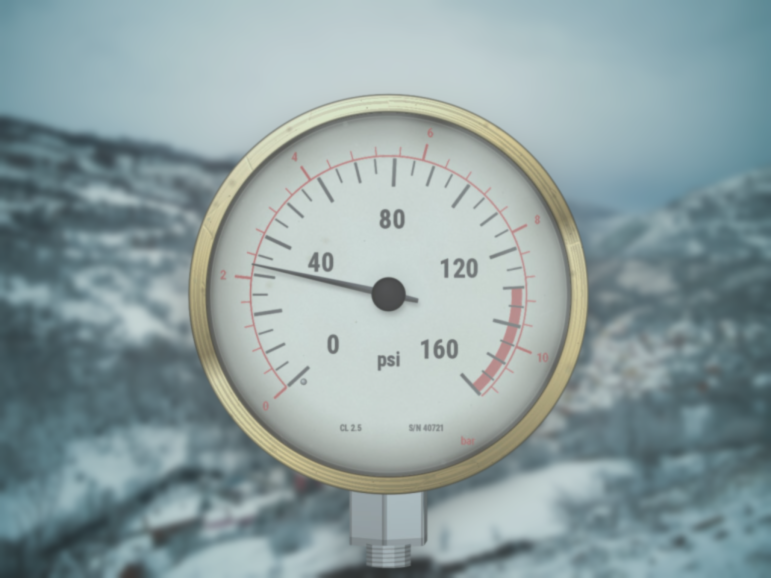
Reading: 32.5 psi
